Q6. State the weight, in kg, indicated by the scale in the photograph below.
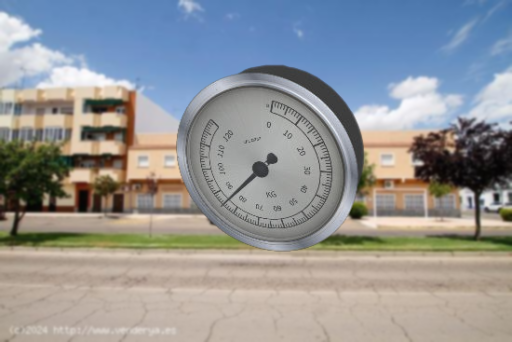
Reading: 85 kg
